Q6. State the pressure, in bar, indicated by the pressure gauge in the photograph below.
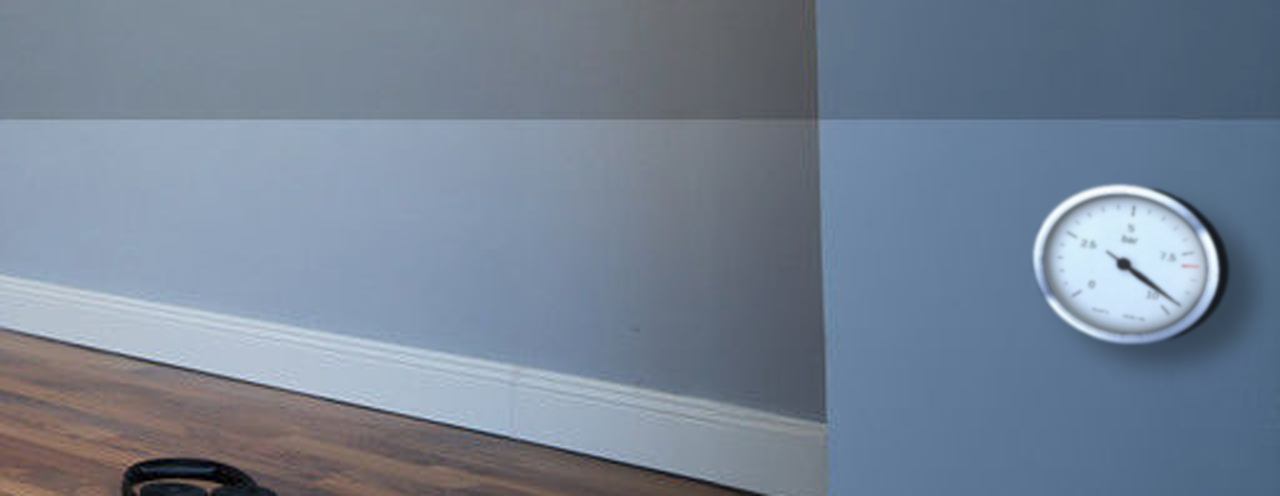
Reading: 9.5 bar
